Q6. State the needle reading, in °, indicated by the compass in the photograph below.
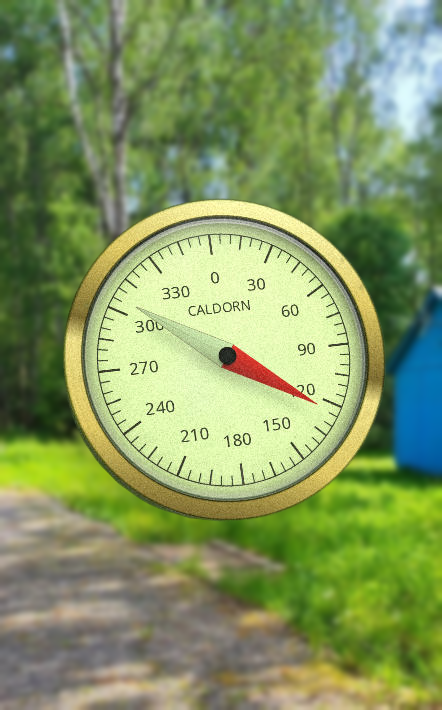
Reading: 125 °
